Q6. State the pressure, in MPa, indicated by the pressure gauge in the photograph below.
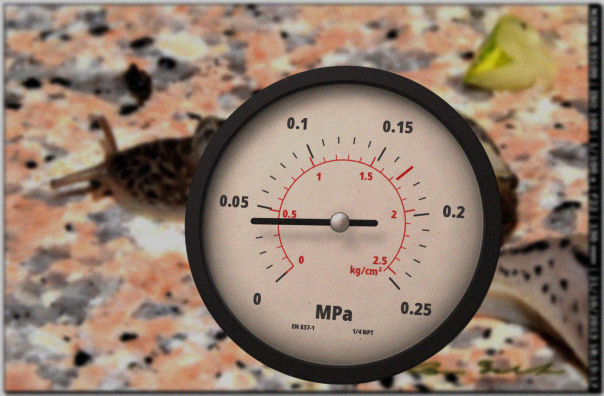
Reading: 0.04 MPa
